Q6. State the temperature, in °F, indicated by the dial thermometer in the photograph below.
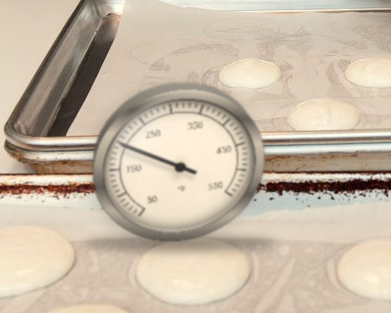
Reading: 200 °F
